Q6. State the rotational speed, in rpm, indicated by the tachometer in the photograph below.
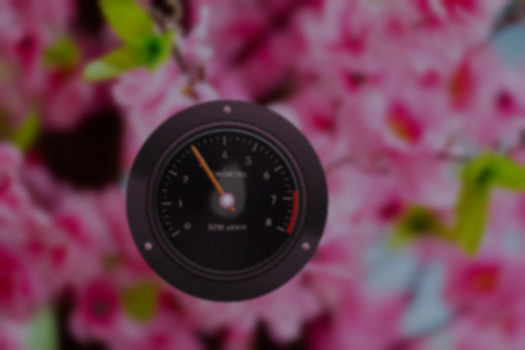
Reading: 3000 rpm
